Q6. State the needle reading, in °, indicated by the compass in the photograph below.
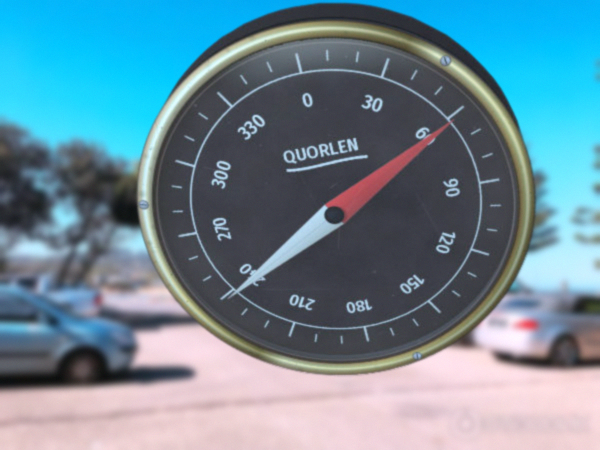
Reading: 60 °
